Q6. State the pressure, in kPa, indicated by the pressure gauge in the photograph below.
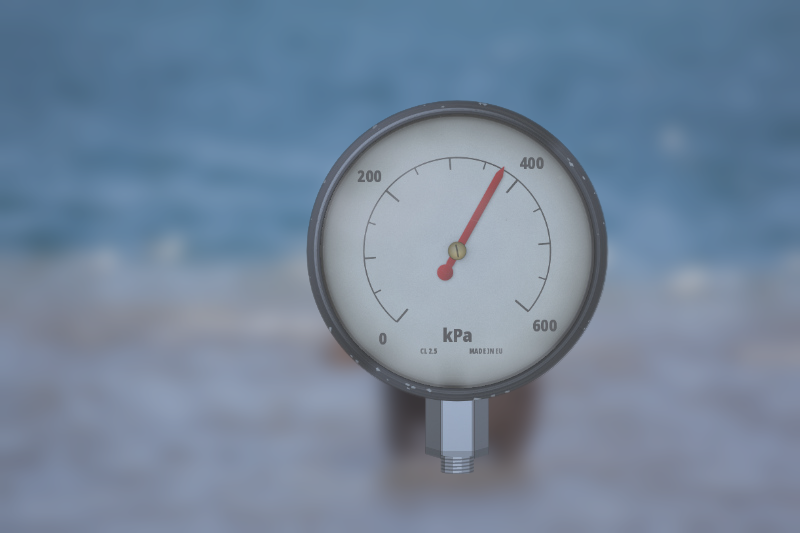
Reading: 375 kPa
